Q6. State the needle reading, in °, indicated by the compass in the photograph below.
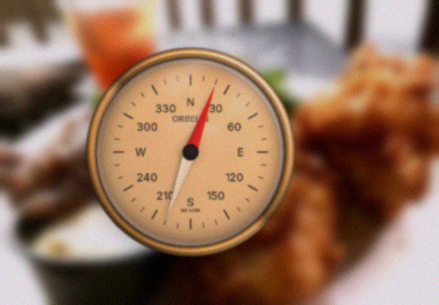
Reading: 20 °
